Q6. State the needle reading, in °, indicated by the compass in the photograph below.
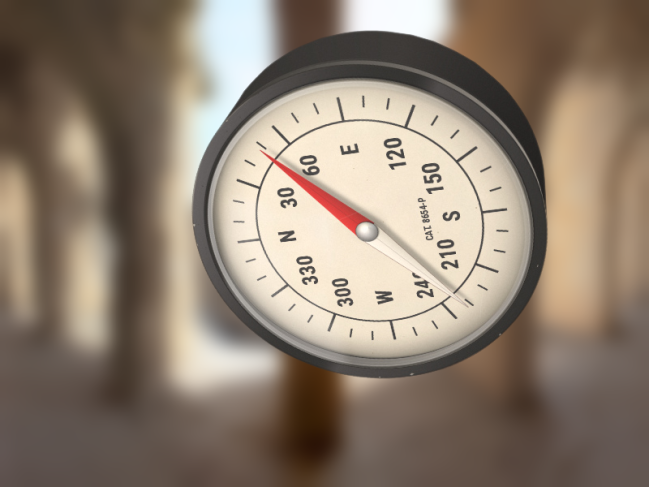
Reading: 50 °
